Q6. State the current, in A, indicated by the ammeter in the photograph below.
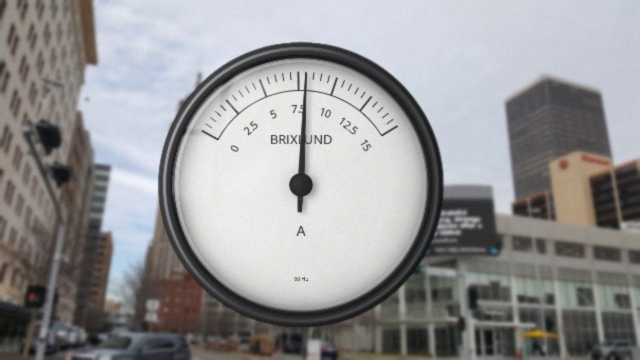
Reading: 8 A
